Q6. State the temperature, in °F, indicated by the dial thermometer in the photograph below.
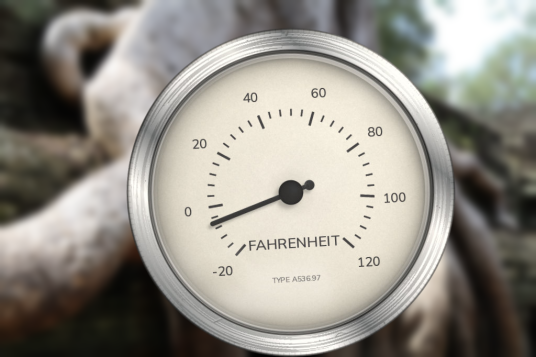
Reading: -6 °F
